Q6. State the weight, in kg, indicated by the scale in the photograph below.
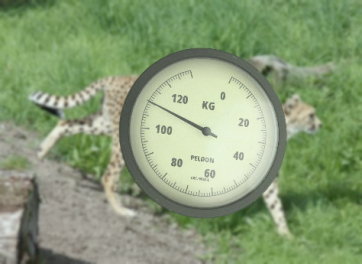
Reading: 110 kg
